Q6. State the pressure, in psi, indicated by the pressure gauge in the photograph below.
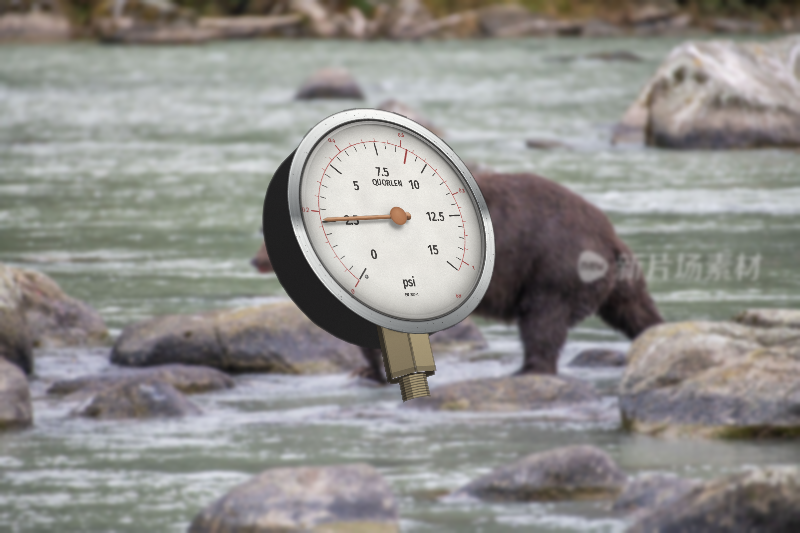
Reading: 2.5 psi
